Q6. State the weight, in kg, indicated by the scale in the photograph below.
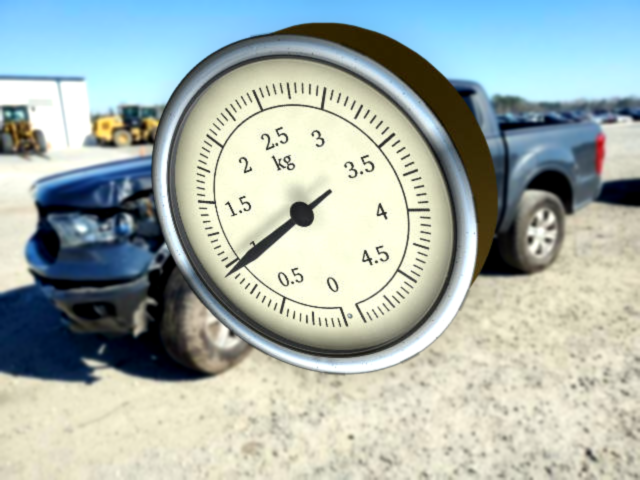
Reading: 0.95 kg
